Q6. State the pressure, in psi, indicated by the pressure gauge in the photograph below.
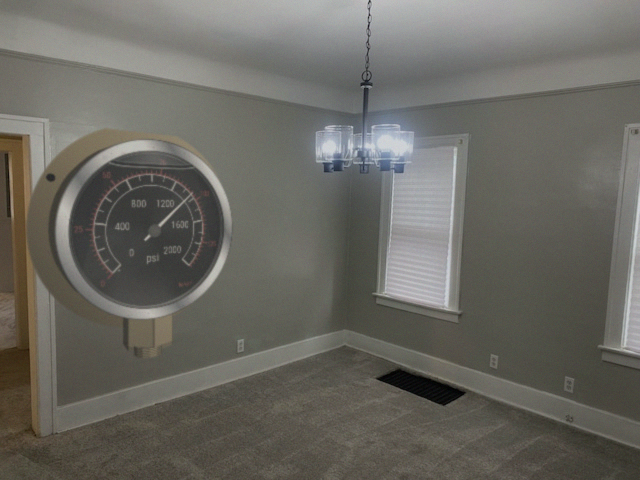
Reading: 1350 psi
